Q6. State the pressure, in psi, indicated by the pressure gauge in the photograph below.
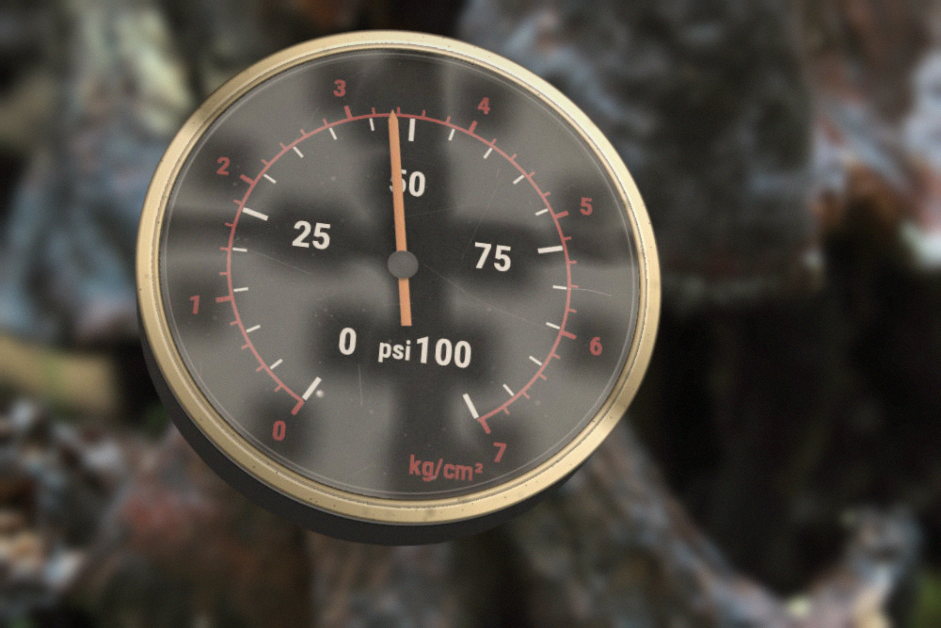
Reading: 47.5 psi
